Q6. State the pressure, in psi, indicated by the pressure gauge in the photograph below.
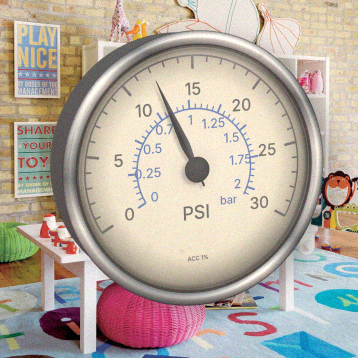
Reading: 12 psi
